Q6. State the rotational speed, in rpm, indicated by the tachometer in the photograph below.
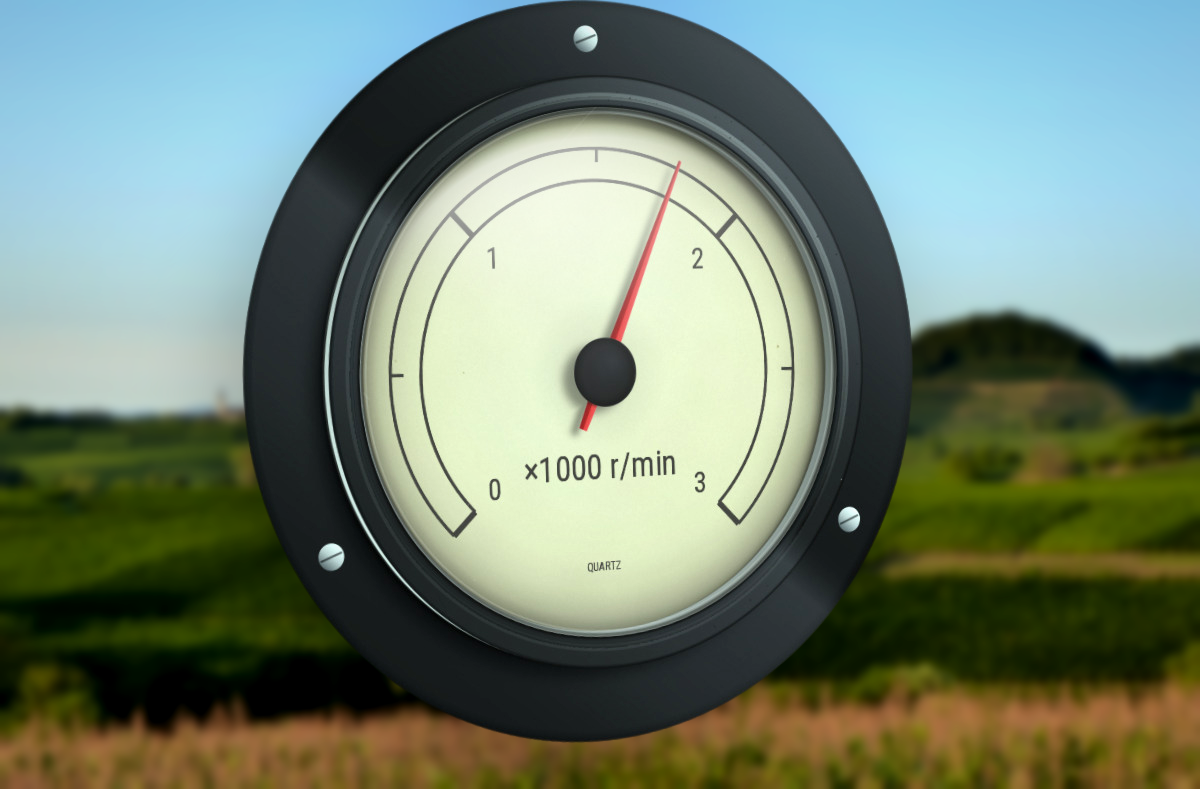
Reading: 1750 rpm
